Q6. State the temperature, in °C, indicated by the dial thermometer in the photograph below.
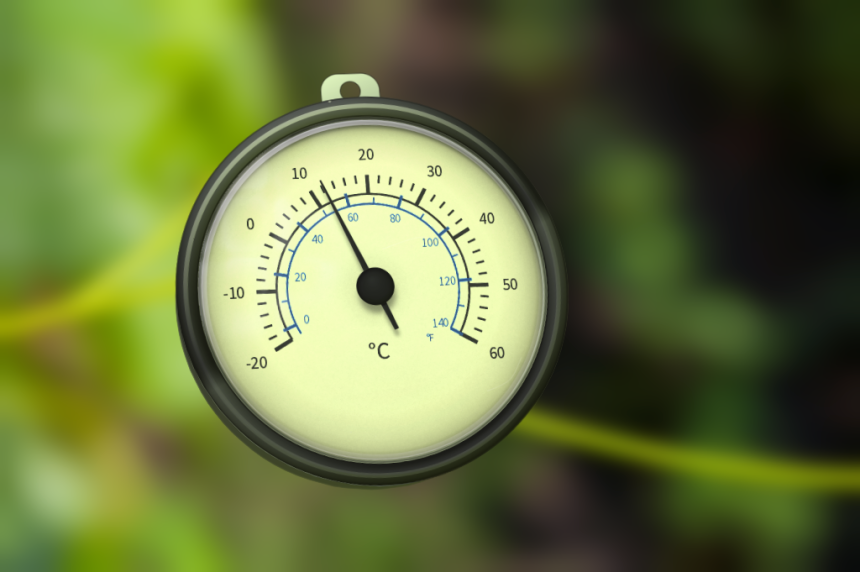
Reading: 12 °C
